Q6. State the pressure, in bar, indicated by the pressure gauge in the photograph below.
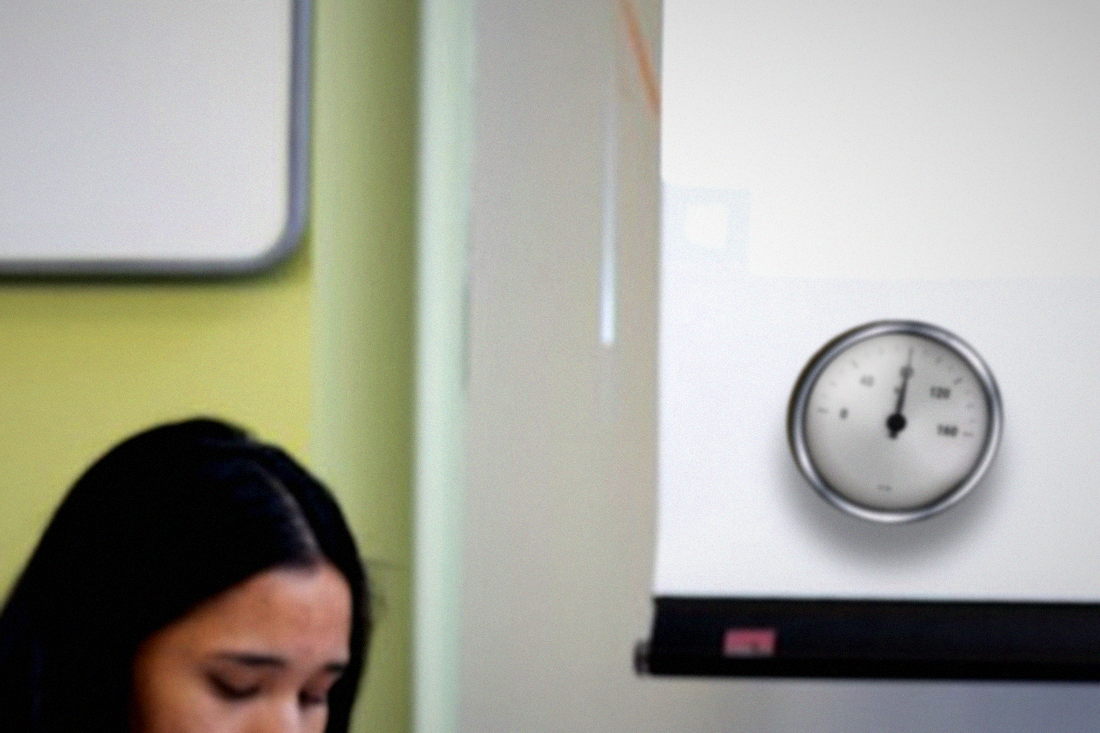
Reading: 80 bar
